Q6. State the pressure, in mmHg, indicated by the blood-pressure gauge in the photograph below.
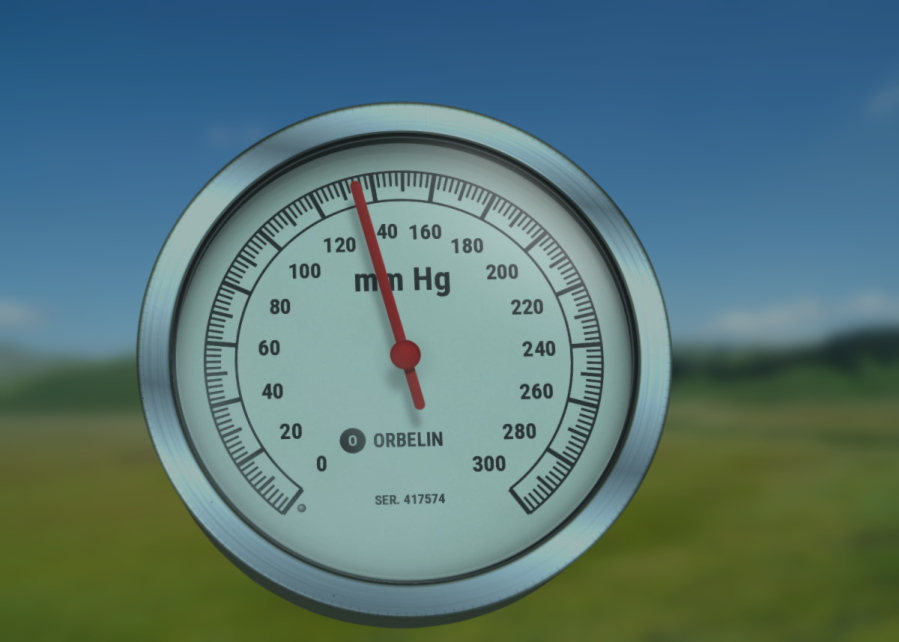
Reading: 134 mmHg
